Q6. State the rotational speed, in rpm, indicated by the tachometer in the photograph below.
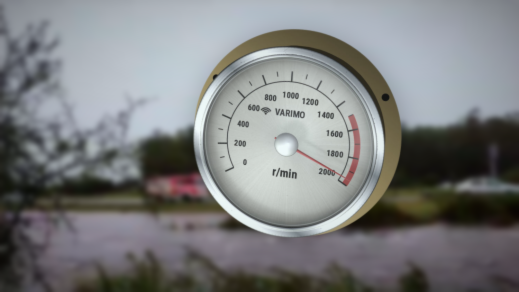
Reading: 1950 rpm
